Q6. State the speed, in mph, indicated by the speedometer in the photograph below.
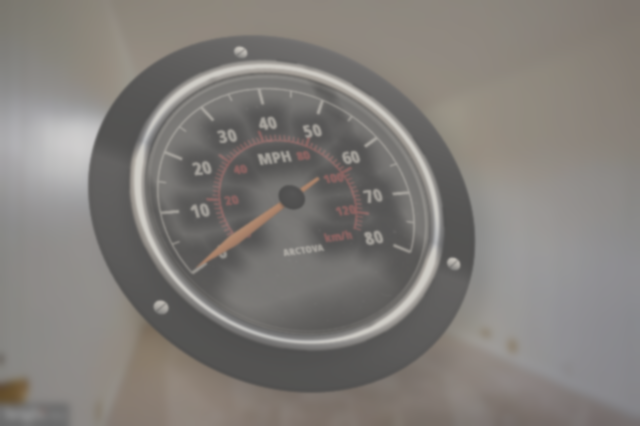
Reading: 0 mph
